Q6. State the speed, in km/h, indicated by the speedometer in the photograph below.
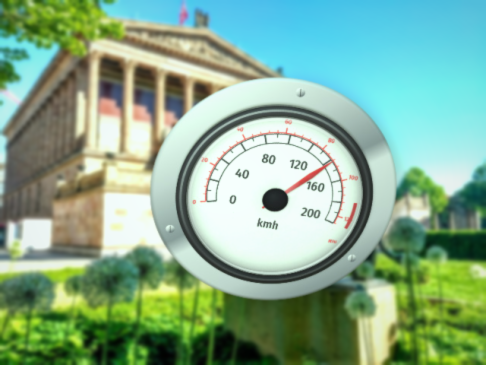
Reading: 140 km/h
